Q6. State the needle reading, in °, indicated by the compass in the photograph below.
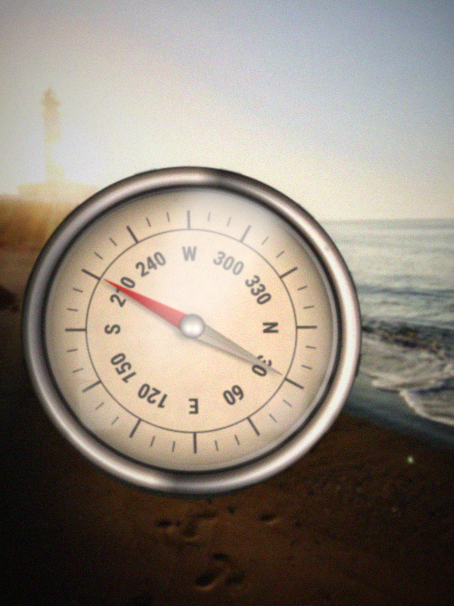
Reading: 210 °
